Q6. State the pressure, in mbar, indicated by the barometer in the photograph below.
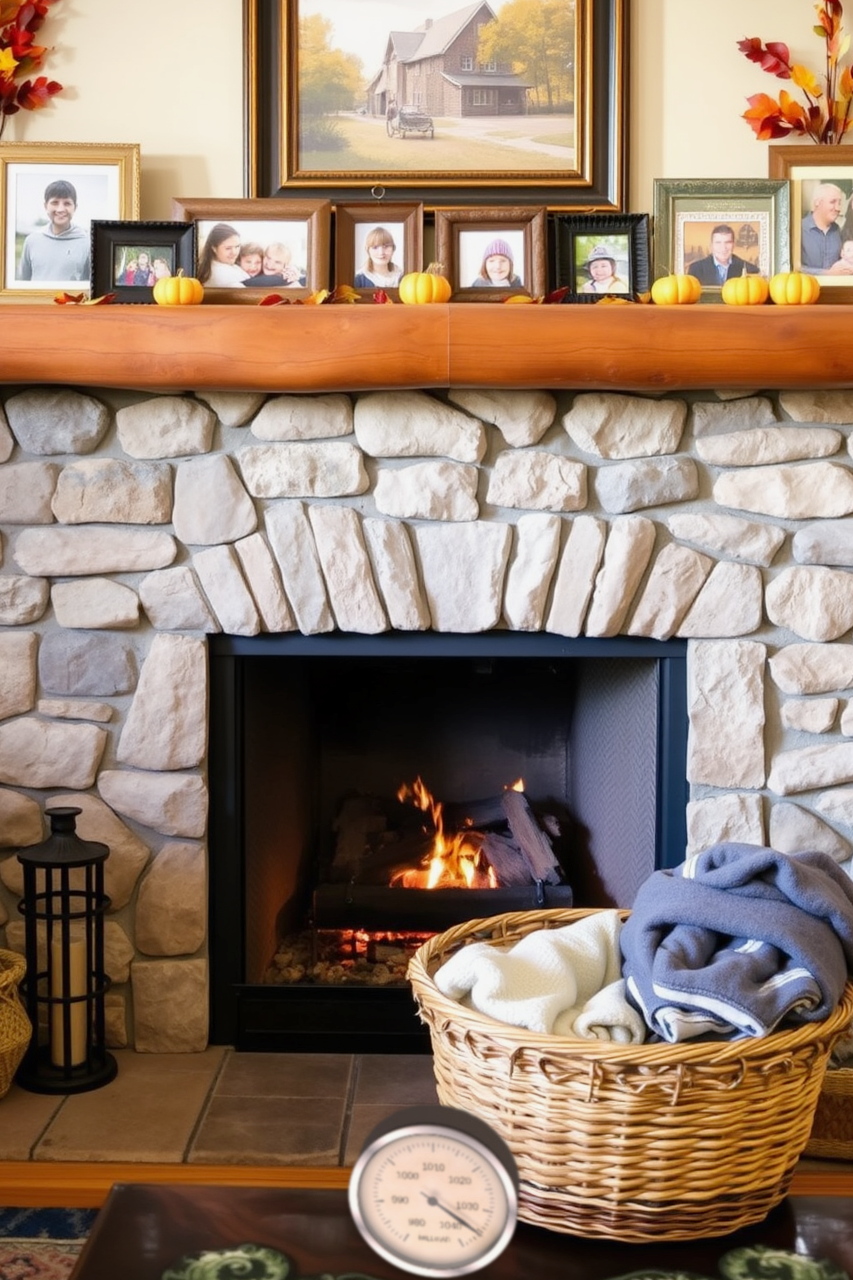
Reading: 1035 mbar
